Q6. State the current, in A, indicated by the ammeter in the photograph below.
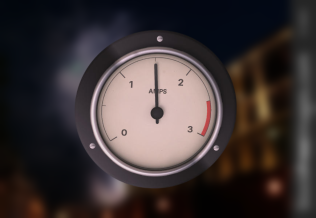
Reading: 1.5 A
